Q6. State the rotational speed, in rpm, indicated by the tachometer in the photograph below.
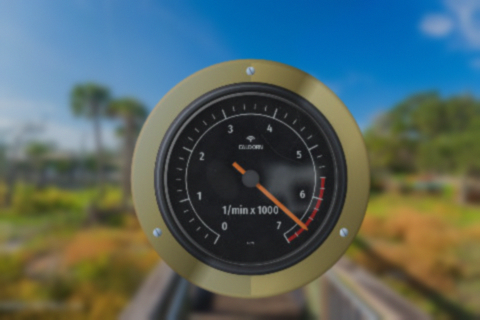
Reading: 6600 rpm
